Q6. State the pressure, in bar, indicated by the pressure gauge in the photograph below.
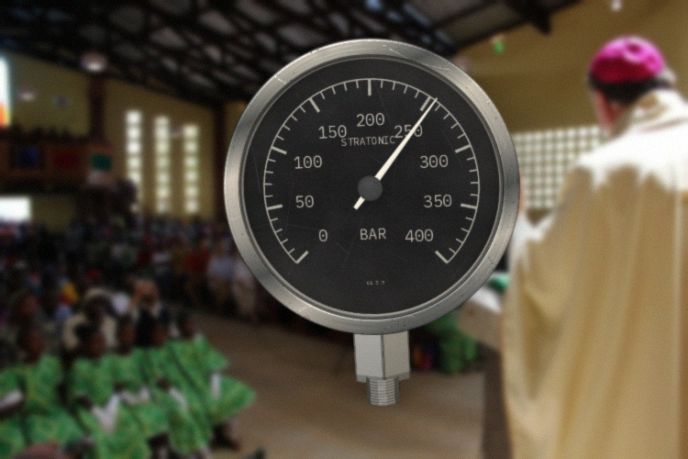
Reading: 255 bar
